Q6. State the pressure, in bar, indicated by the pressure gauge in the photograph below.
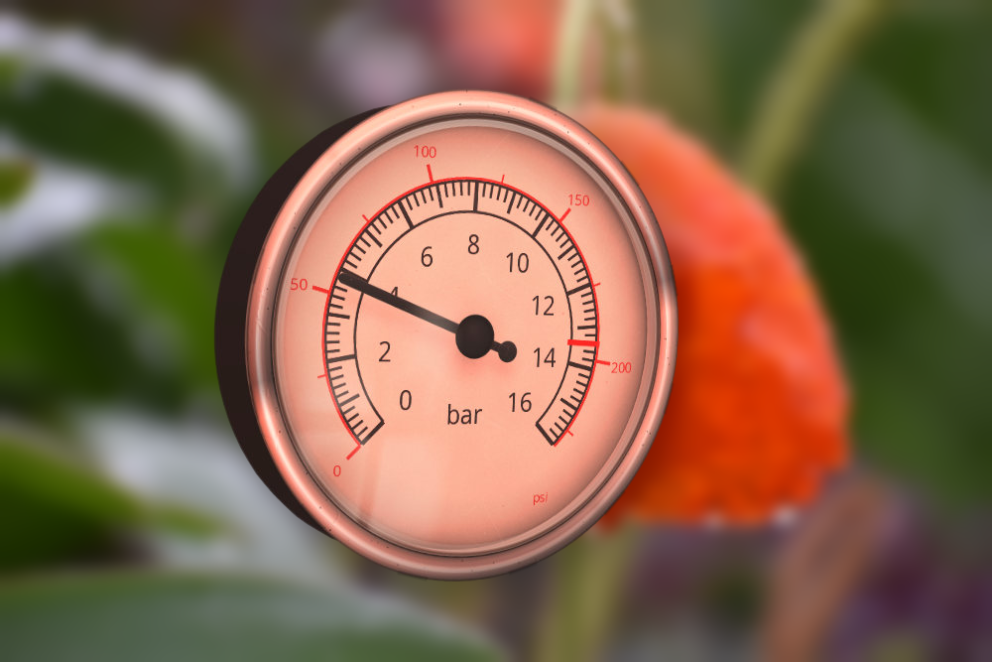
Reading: 3.8 bar
